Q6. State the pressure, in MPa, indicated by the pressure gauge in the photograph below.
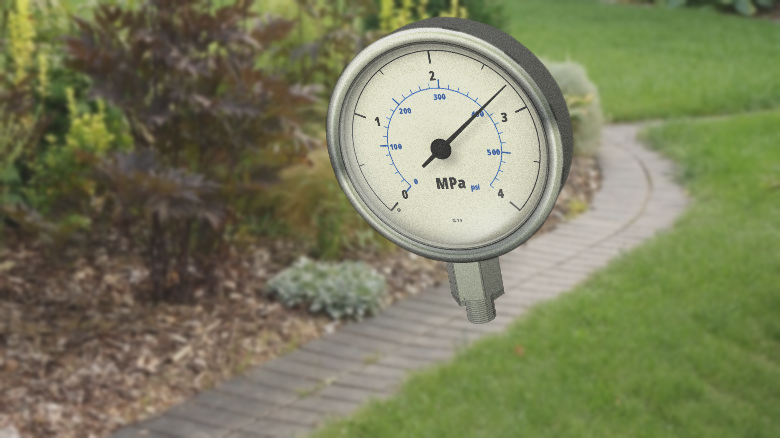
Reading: 2.75 MPa
